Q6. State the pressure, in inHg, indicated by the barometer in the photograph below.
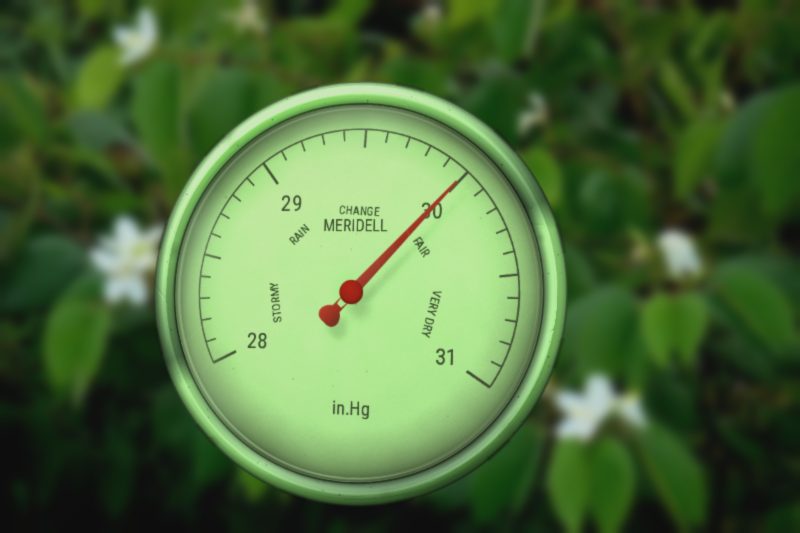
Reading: 30 inHg
